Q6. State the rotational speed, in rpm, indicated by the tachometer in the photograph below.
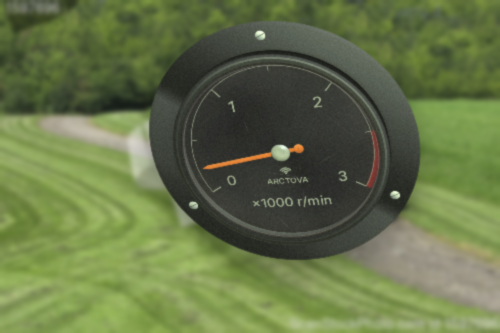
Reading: 250 rpm
